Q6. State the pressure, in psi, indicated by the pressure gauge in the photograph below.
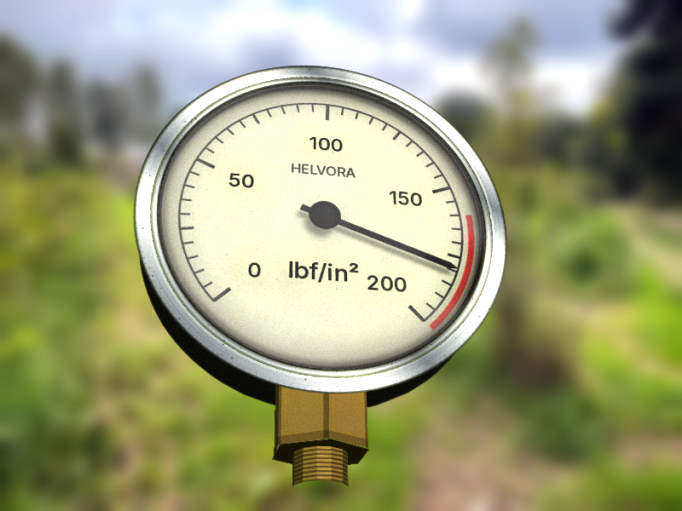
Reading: 180 psi
